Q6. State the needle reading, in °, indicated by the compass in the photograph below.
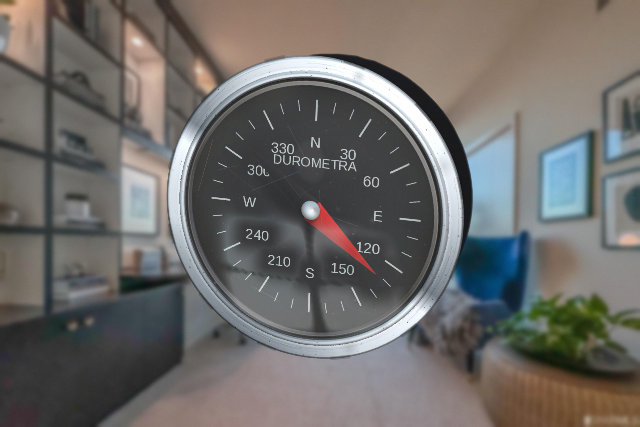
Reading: 130 °
